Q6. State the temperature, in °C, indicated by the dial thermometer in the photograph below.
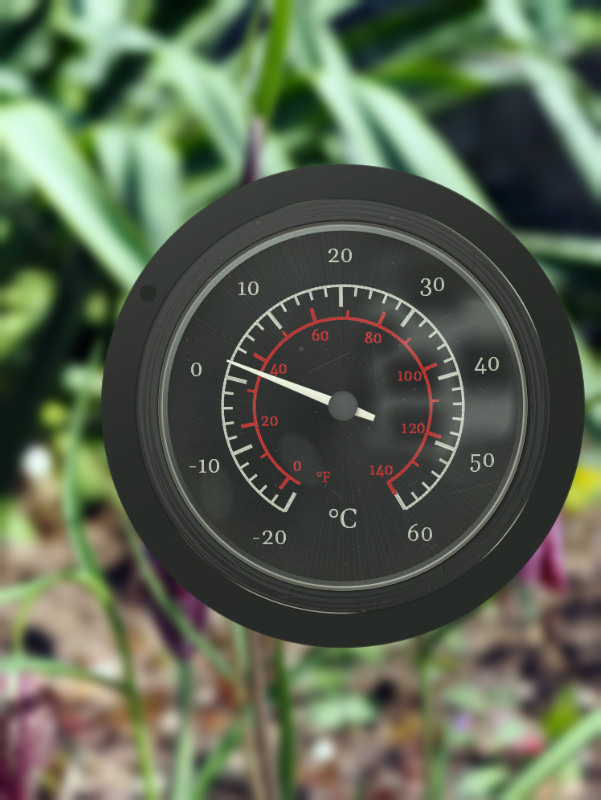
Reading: 2 °C
